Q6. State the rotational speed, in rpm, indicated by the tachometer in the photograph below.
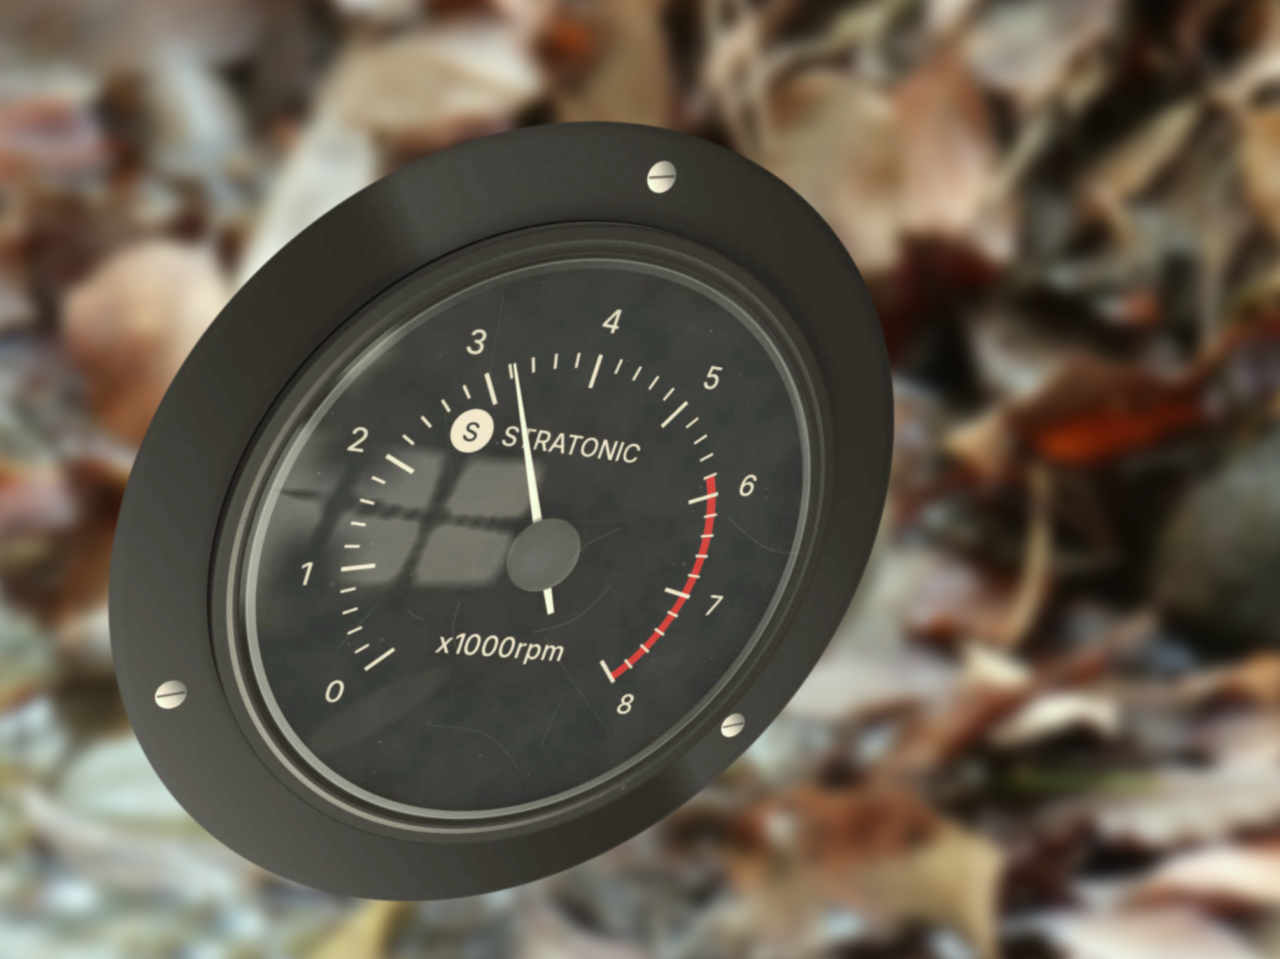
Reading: 3200 rpm
